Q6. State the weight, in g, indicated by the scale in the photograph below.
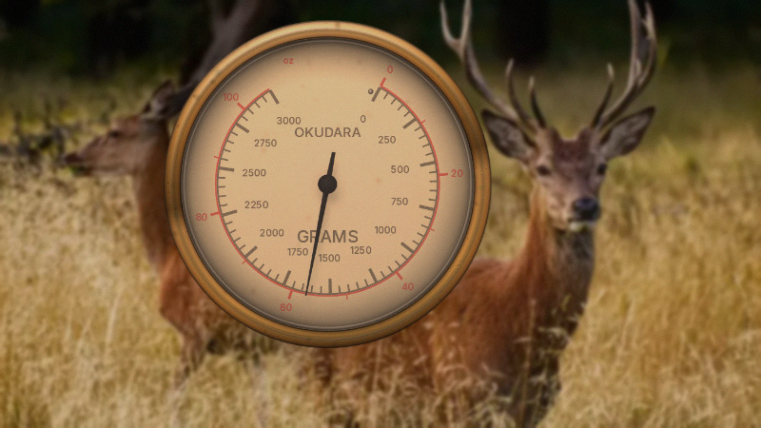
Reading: 1625 g
